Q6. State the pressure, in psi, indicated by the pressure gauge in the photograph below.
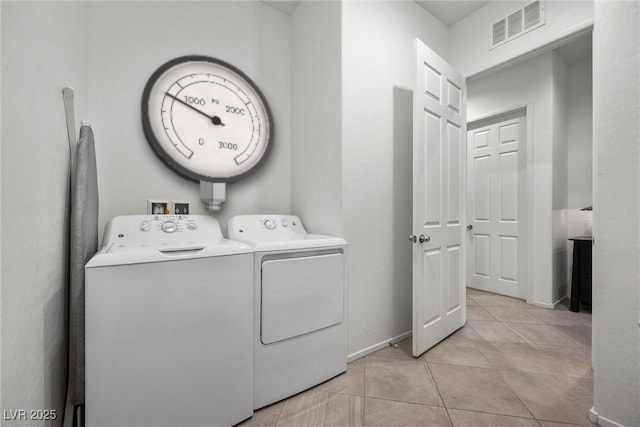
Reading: 800 psi
